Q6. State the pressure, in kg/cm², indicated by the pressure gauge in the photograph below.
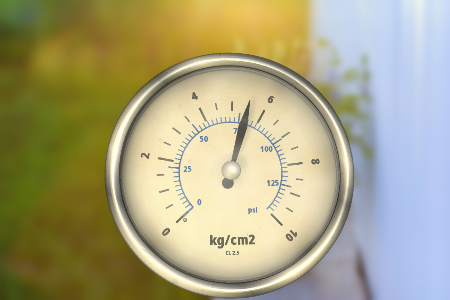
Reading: 5.5 kg/cm²
